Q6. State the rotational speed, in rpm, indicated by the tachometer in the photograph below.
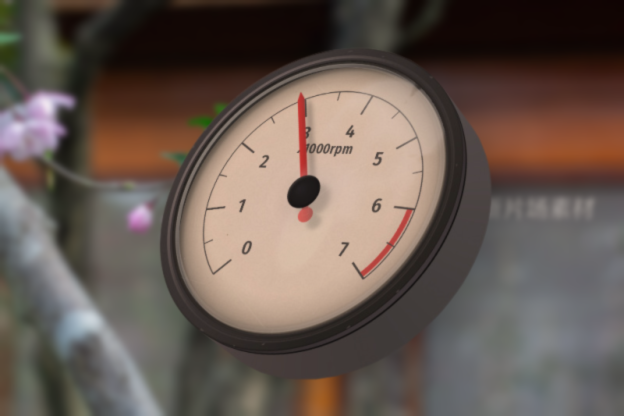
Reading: 3000 rpm
